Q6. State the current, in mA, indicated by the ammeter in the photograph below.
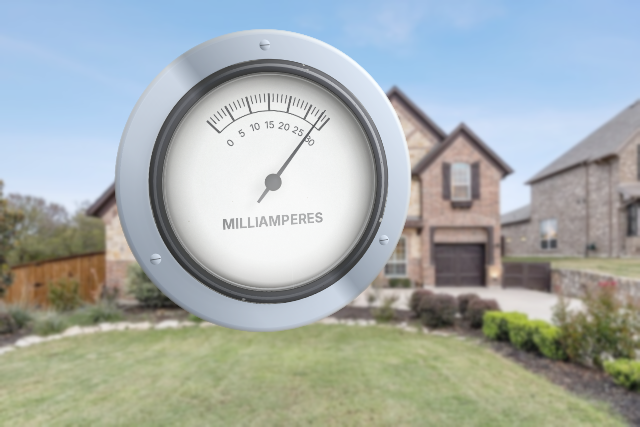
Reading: 28 mA
